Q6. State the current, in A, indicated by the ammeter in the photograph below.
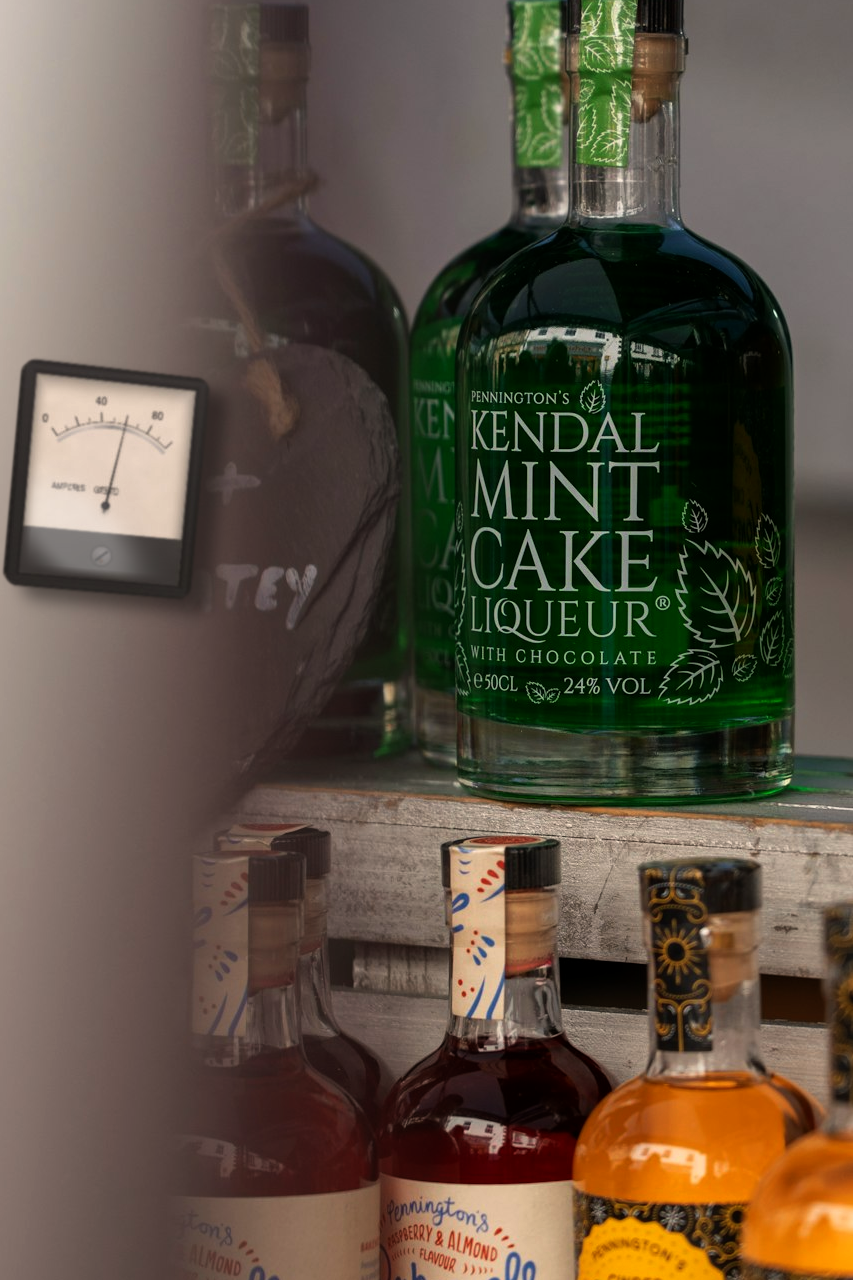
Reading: 60 A
